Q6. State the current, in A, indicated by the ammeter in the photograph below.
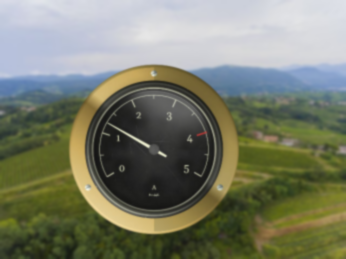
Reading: 1.25 A
